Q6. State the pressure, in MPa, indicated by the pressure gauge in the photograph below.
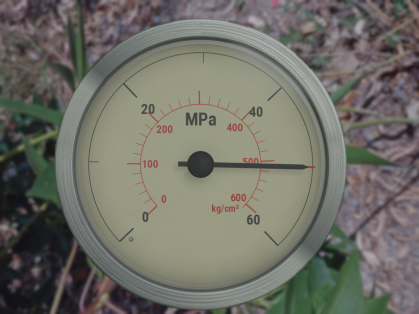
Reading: 50 MPa
